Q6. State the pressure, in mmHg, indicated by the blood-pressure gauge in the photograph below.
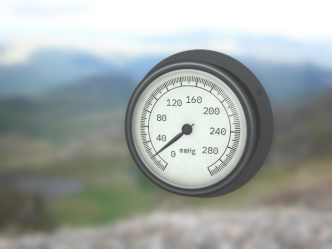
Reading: 20 mmHg
